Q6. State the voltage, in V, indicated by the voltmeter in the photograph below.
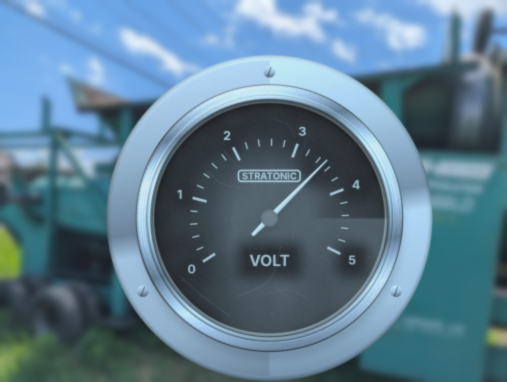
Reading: 3.5 V
